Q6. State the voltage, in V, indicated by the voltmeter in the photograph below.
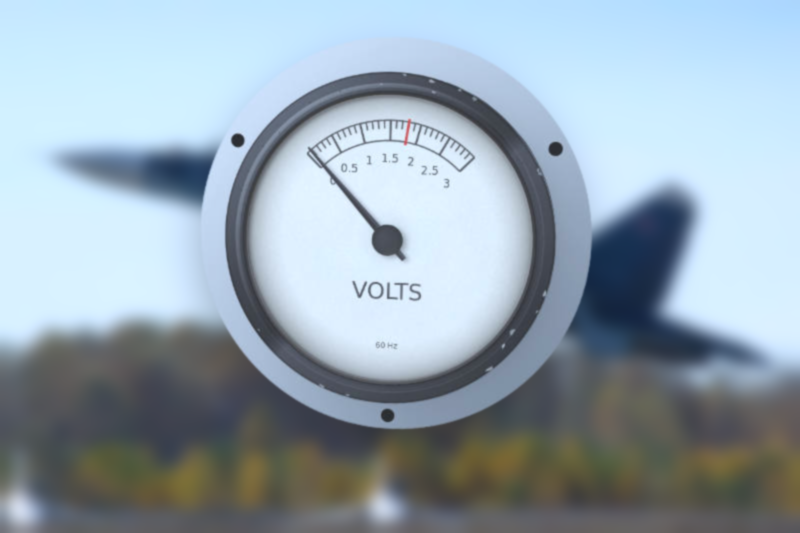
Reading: 0.1 V
